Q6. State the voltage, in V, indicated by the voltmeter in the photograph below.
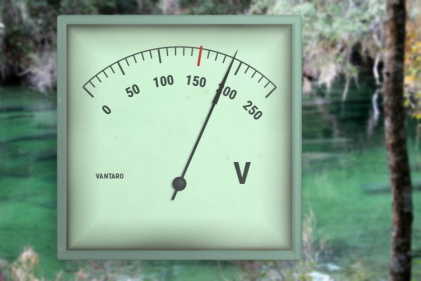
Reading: 190 V
